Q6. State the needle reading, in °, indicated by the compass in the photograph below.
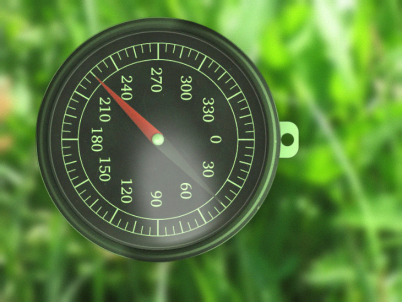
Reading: 225 °
